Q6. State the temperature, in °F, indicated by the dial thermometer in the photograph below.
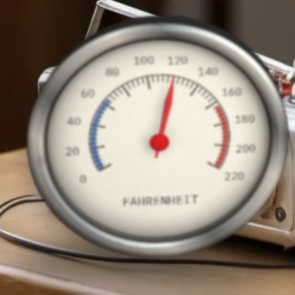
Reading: 120 °F
